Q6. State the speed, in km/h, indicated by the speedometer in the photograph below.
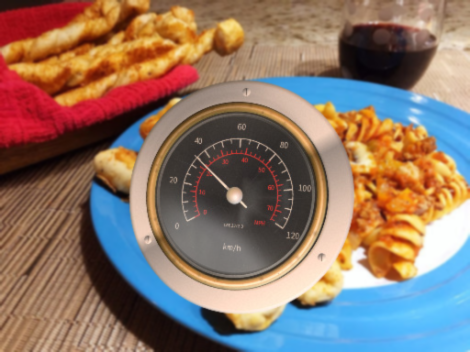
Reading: 35 km/h
